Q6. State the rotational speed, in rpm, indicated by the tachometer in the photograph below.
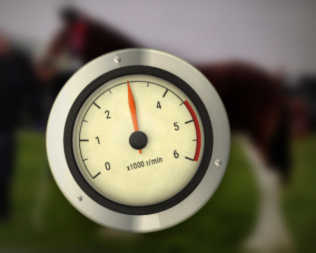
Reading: 3000 rpm
